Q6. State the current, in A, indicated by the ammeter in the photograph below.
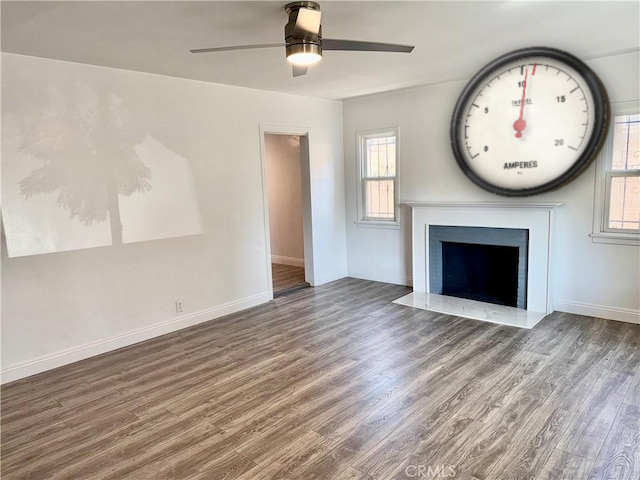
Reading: 10.5 A
